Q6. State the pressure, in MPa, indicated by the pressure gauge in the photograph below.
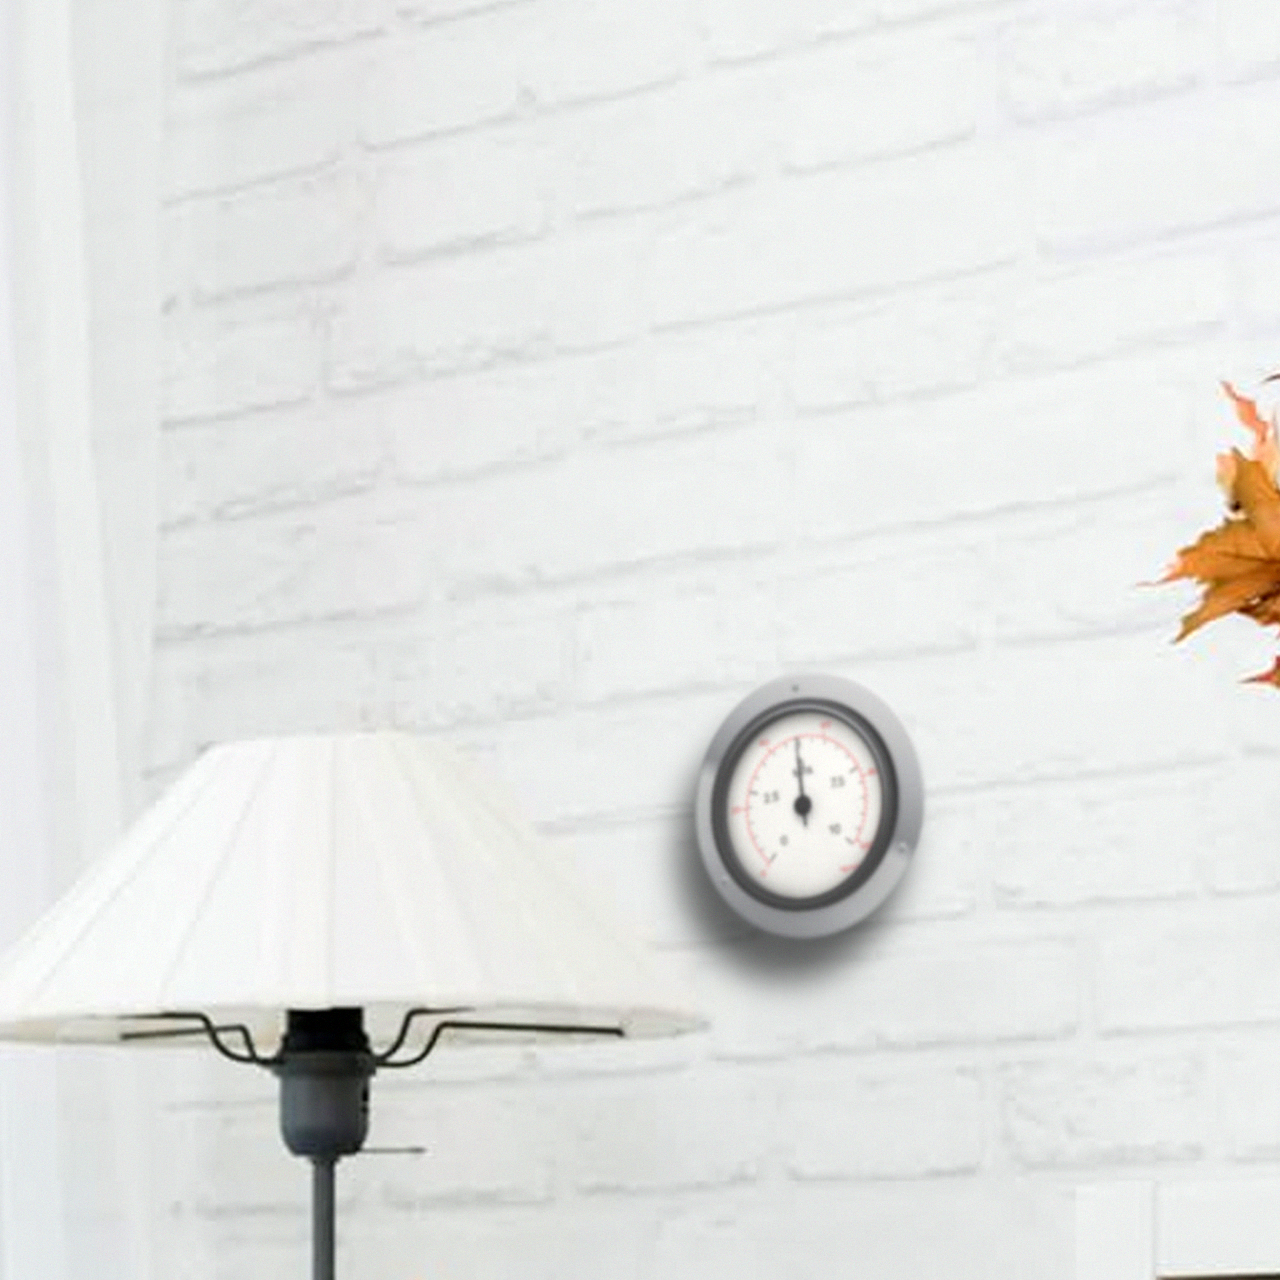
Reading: 5 MPa
